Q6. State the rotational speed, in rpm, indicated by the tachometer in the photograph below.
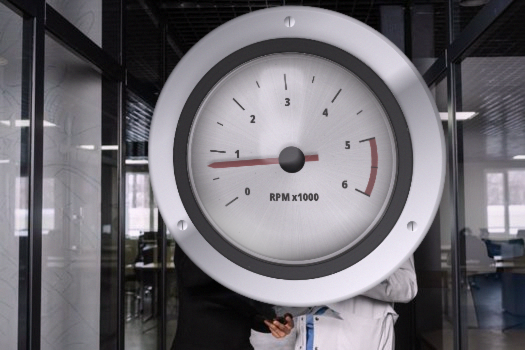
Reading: 750 rpm
